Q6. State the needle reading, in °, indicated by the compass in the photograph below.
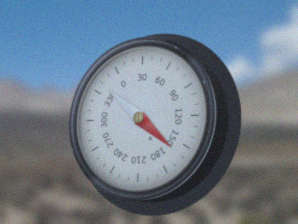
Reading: 160 °
